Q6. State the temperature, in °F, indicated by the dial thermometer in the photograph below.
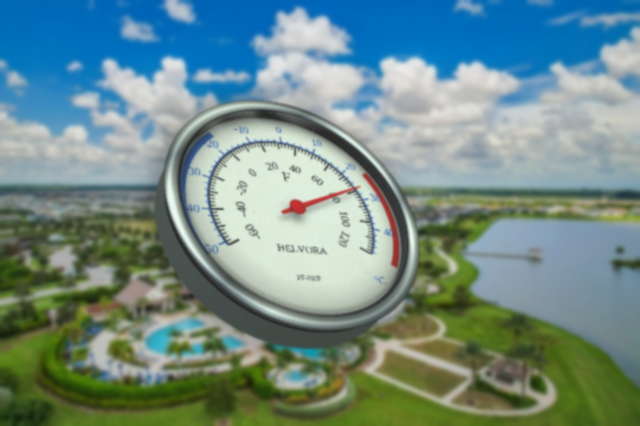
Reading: 80 °F
